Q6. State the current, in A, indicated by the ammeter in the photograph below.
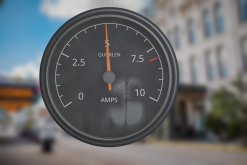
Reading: 5 A
